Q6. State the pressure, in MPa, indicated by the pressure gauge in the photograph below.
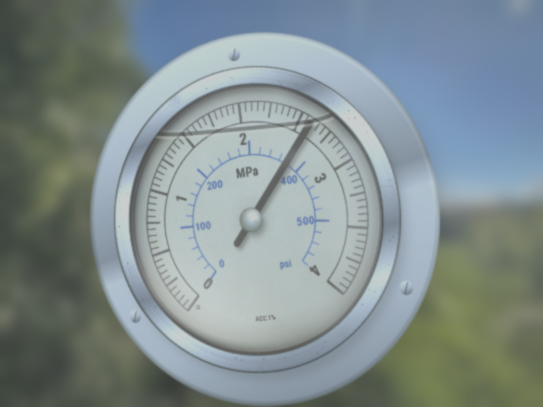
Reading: 2.6 MPa
